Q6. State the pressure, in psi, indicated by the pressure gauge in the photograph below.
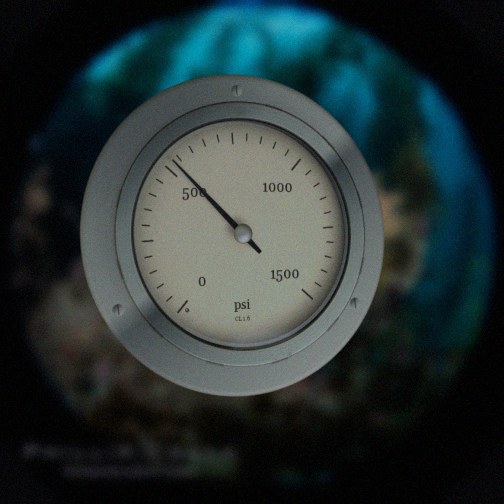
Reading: 525 psi
